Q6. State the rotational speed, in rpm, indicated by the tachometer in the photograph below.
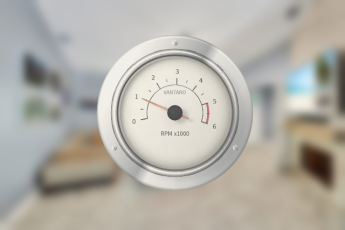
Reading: 1000 rpm
